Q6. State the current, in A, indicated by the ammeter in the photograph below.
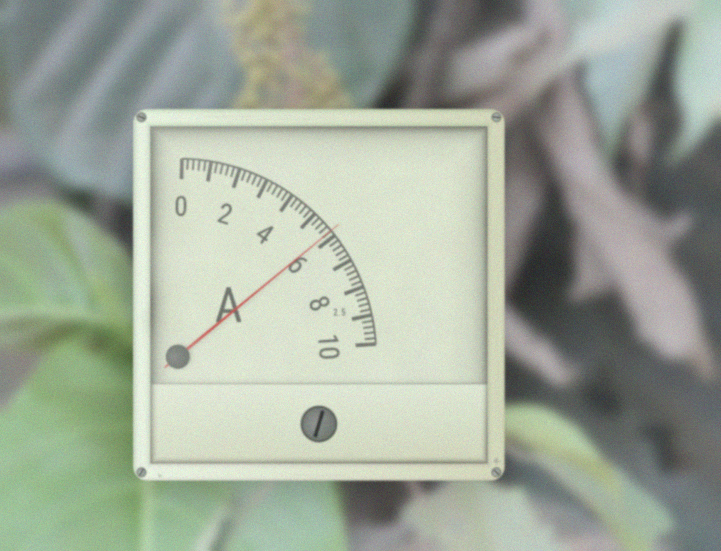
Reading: 5.8 A
